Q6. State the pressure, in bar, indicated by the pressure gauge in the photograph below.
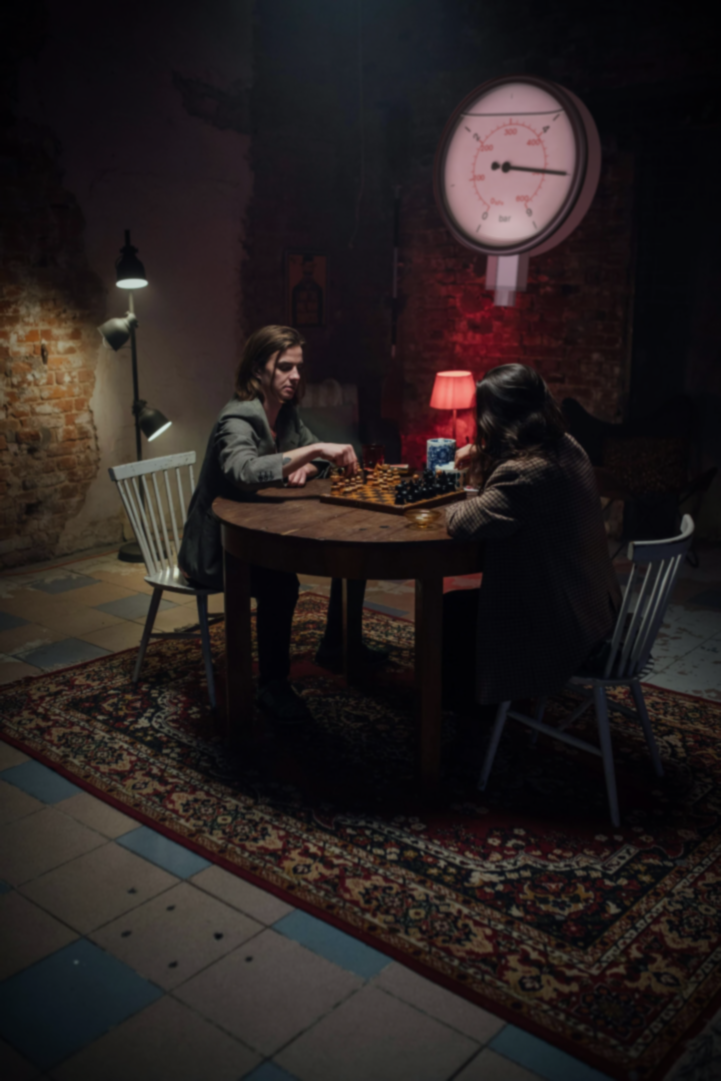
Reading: 5 bar
